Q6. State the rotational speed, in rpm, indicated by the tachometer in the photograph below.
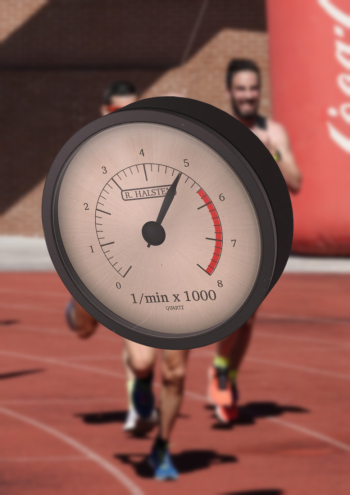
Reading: 5000 rpm
